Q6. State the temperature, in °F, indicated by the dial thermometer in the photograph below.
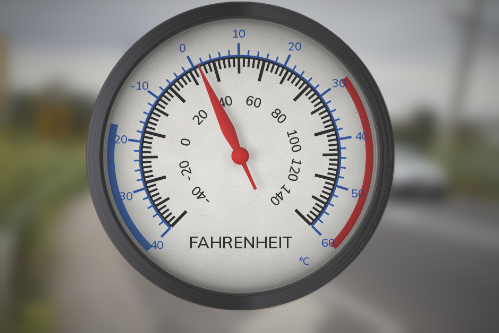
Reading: 34 °F
